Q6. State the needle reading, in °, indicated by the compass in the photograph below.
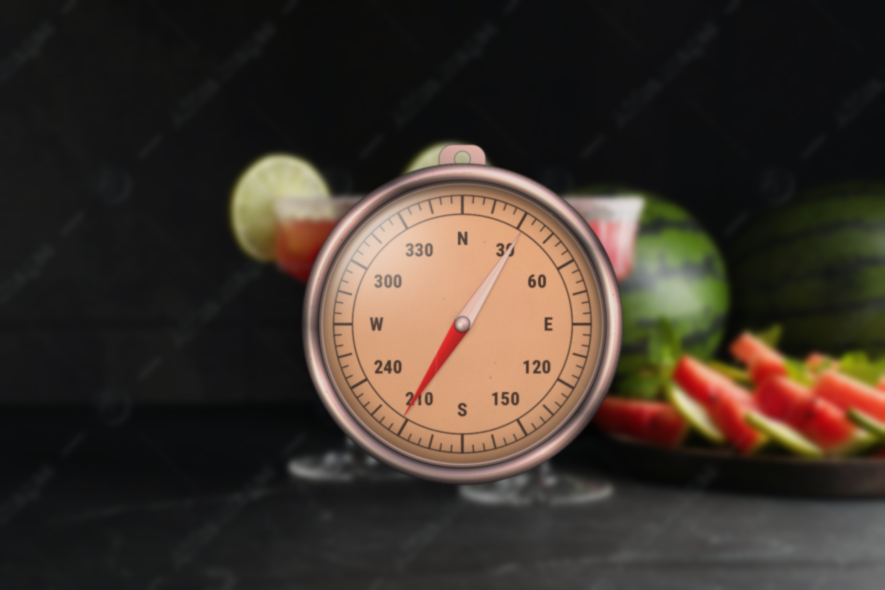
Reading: 212.5 °
